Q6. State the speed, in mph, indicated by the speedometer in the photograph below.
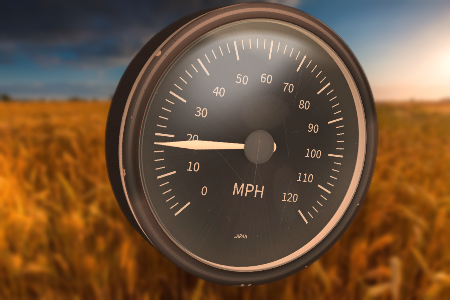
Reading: 18 mph
